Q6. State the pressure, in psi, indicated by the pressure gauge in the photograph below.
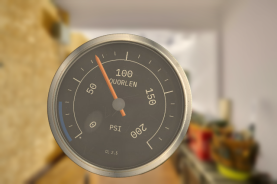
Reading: 75 psi
